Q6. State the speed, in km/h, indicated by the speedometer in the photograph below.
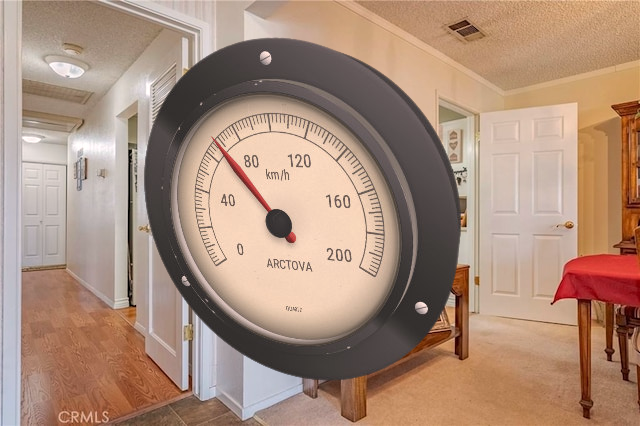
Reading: 70 km/h
